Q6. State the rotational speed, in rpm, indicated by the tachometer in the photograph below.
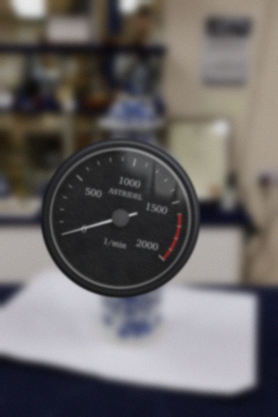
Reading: 0 rpm
